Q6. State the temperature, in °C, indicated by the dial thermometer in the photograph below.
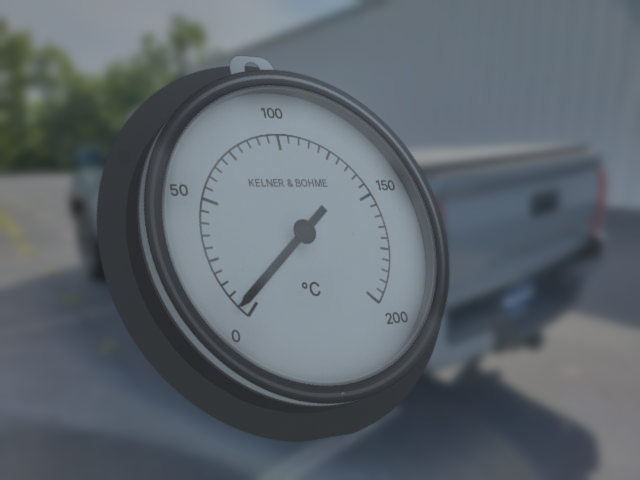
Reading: 5 °C
